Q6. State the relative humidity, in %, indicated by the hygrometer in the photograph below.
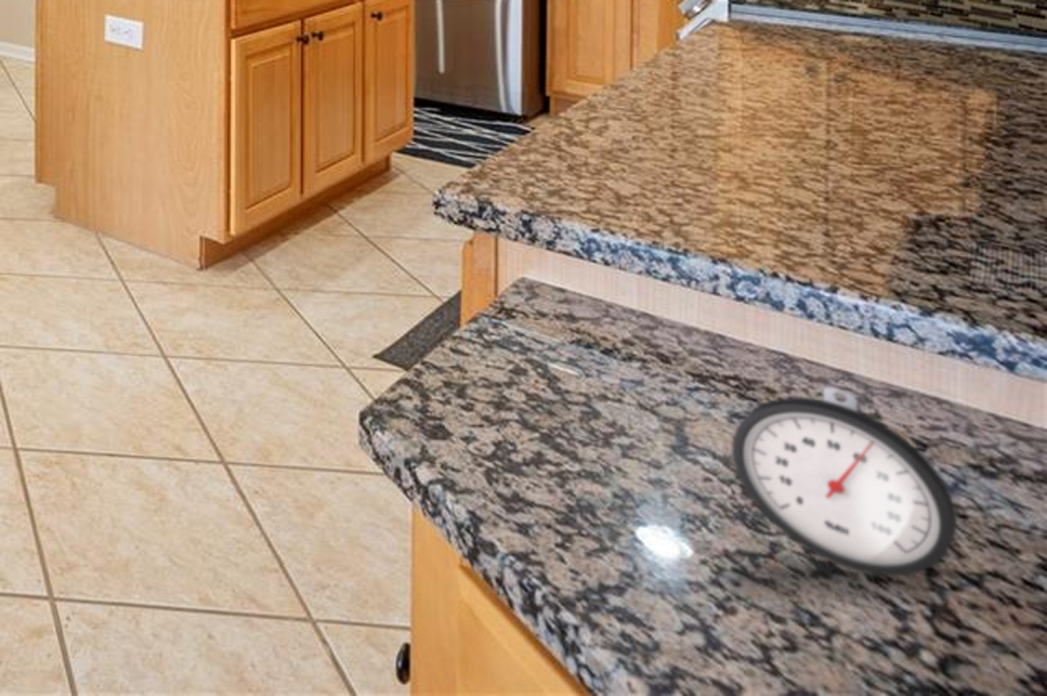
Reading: 60 %
